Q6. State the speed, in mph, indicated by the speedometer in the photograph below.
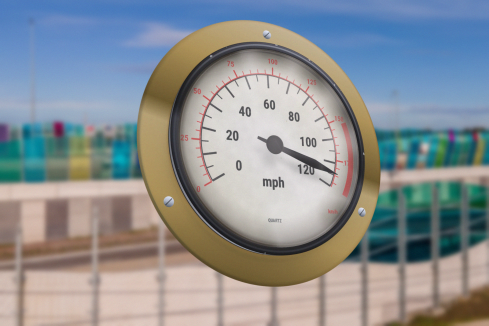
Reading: 115 mph
